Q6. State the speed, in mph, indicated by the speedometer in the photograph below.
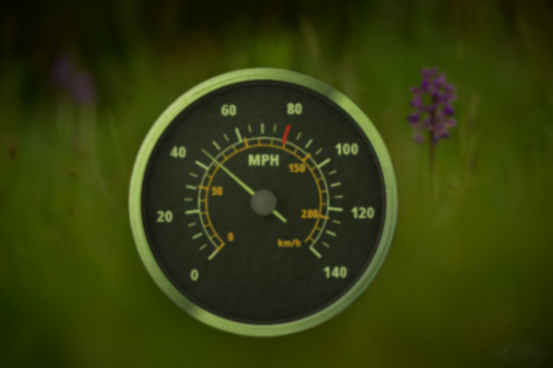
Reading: 45 mph
